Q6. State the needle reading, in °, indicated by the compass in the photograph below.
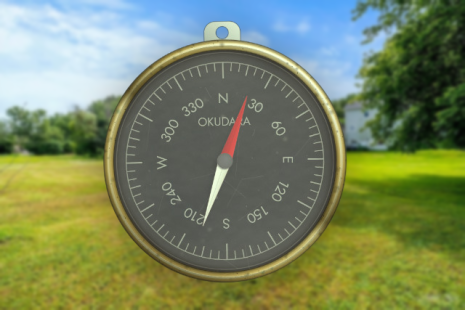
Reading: 20 °
